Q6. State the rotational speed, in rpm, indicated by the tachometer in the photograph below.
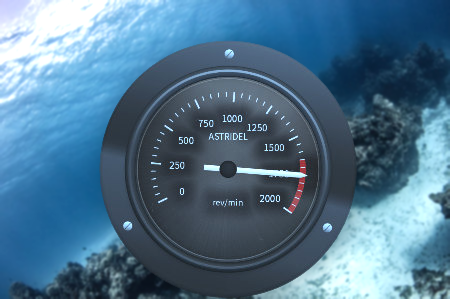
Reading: 1750 rpm
